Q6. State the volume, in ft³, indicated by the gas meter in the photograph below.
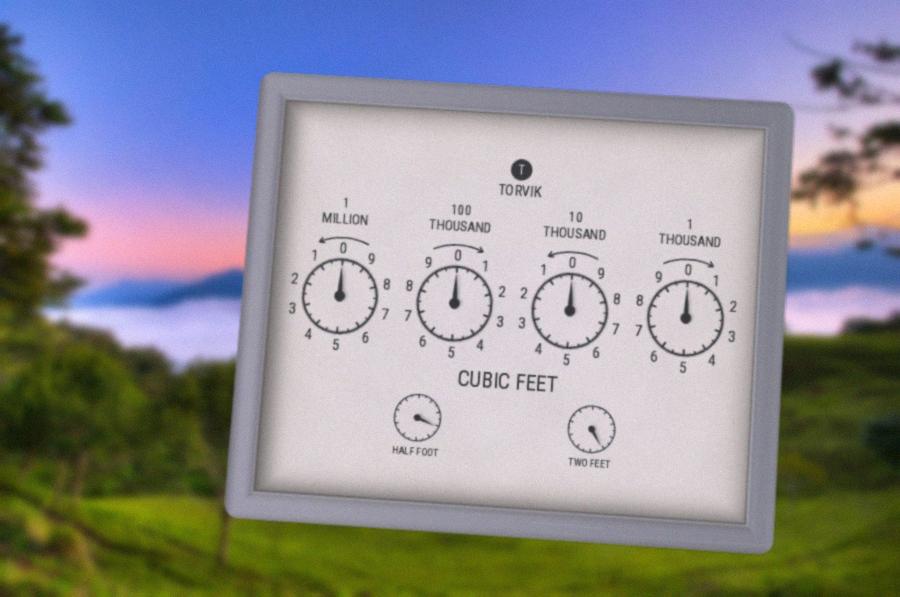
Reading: 0 ft³
